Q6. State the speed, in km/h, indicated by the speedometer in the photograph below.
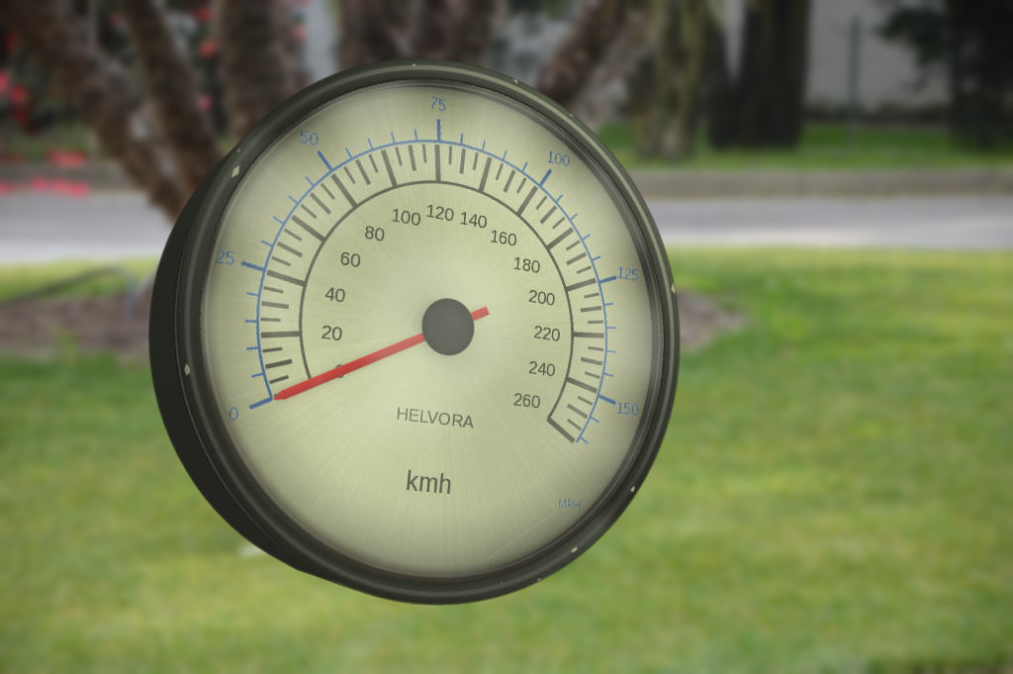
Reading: 0 km/h
